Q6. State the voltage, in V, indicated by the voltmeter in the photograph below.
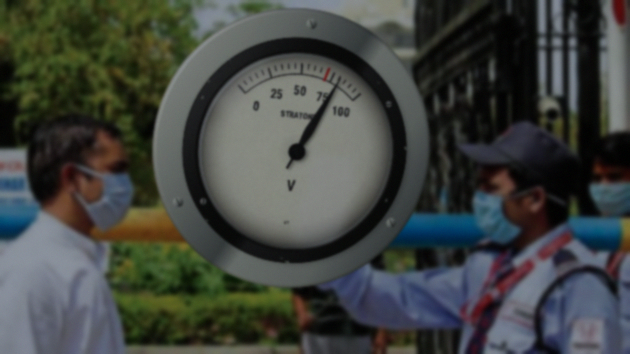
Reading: 80 V
